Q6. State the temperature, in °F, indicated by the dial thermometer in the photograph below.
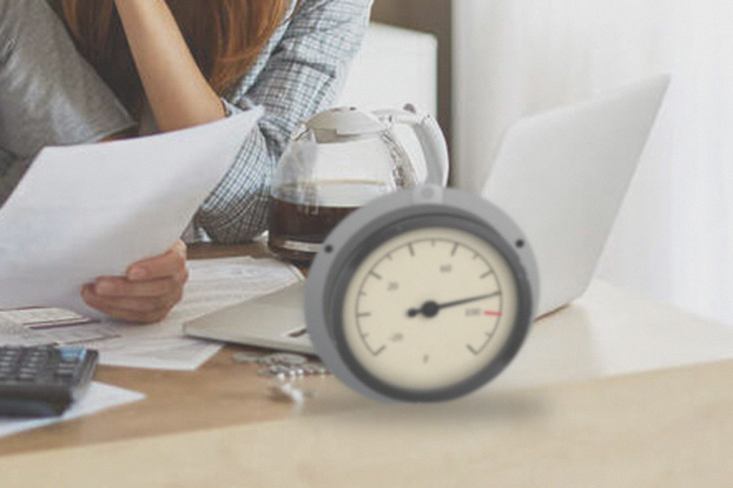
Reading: 90 °F
